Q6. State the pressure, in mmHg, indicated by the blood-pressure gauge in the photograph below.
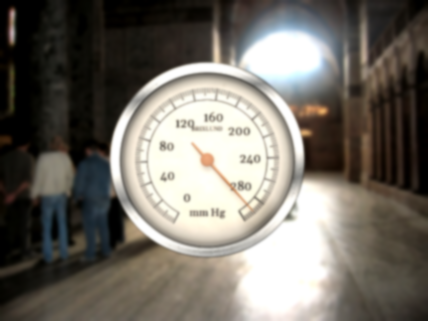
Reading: 290 mmHg
